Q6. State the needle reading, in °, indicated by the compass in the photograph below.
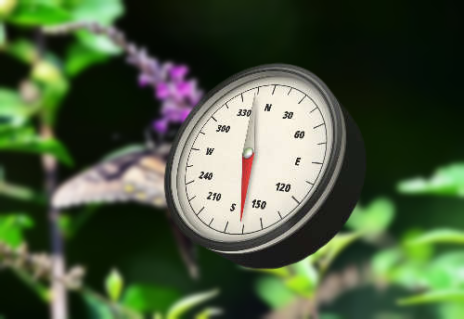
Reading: 165 °
